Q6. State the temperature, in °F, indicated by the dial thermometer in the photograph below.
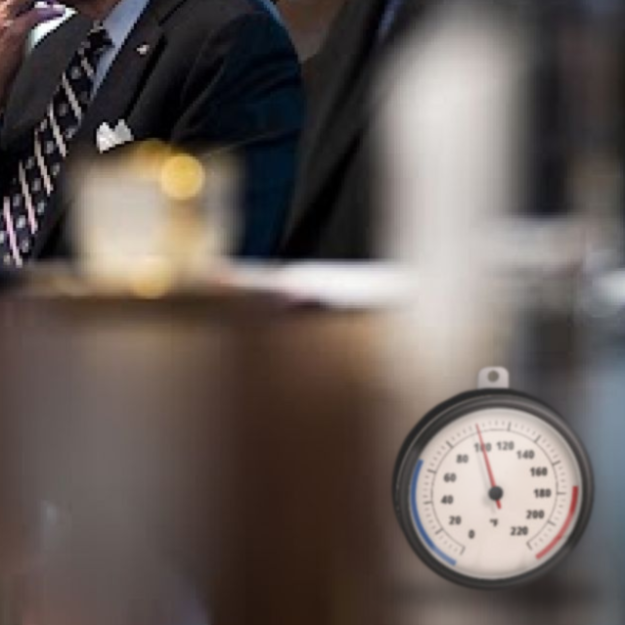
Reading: 100 °F
